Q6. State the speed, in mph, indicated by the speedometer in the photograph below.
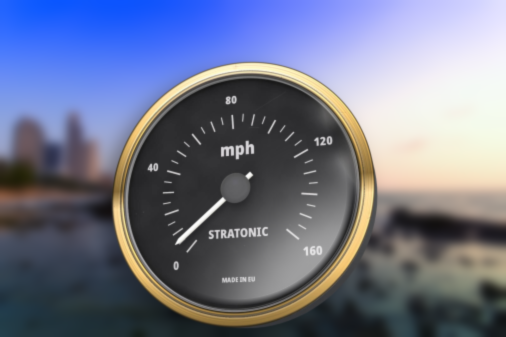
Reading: 5 mph
